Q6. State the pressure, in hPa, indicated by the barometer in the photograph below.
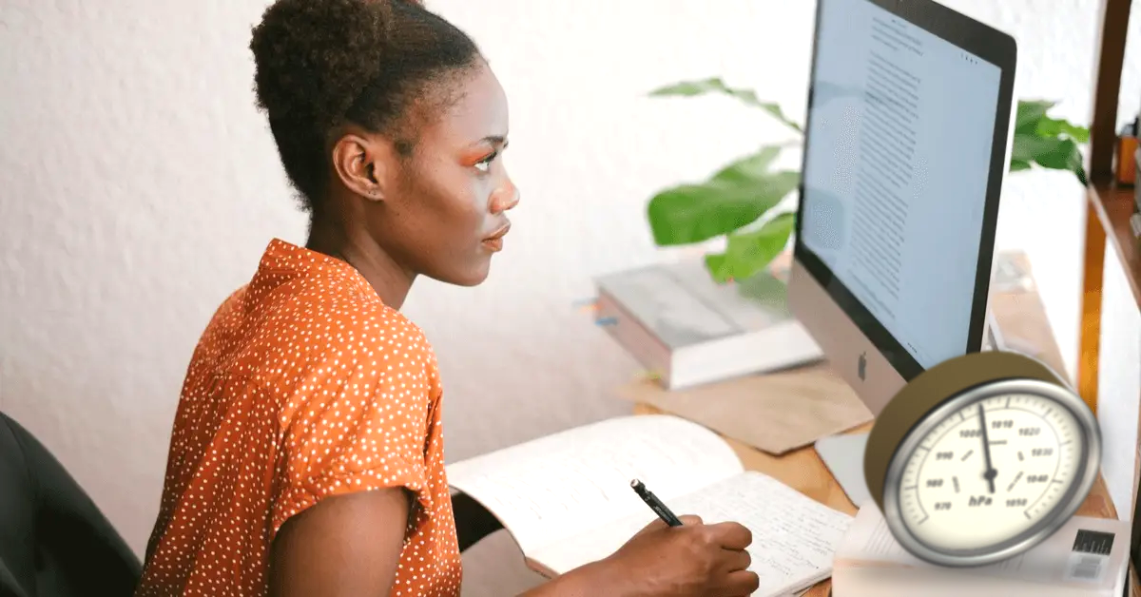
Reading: 1004 hPa
